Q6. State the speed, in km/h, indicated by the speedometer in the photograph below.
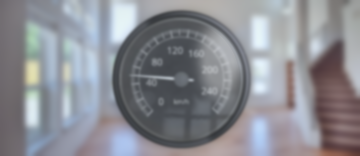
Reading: 50 km/h
